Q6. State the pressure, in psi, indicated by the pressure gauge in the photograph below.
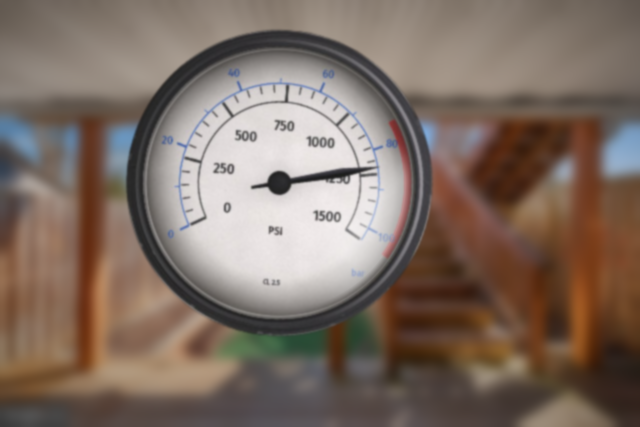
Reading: 1225 psi
